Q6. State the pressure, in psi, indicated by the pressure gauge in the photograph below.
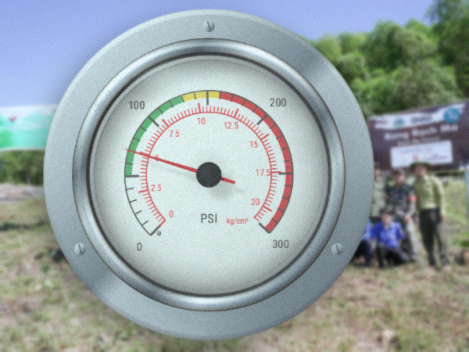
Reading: 70 psi
